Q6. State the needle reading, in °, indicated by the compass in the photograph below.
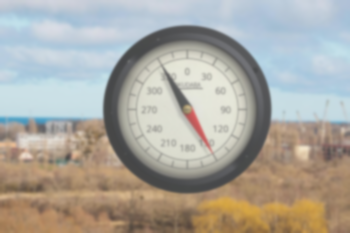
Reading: 150 °
